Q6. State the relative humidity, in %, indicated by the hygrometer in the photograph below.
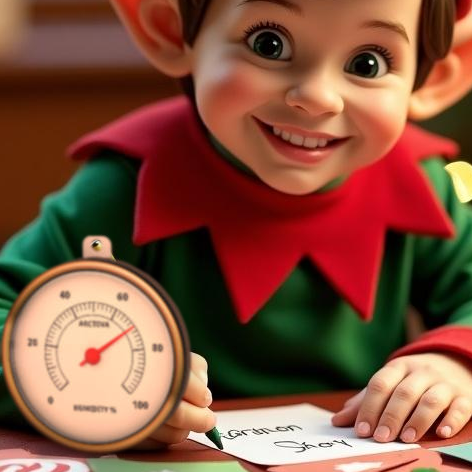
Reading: 70 %
